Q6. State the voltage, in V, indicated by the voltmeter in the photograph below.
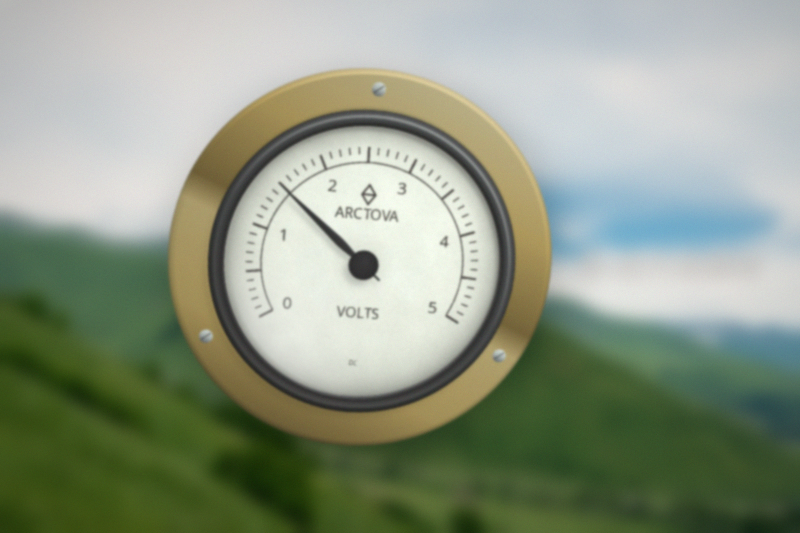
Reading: 1.5 V
